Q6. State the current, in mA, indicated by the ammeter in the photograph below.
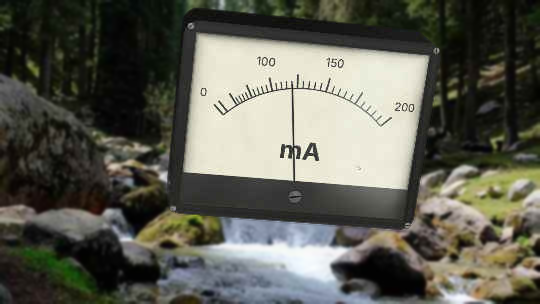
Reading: 120 mA
